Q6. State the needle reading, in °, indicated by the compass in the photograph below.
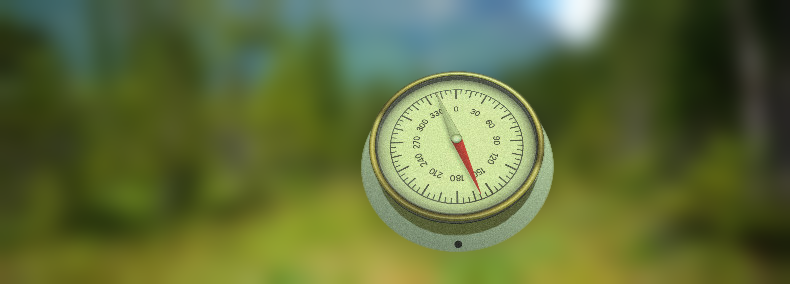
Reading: 160 °
